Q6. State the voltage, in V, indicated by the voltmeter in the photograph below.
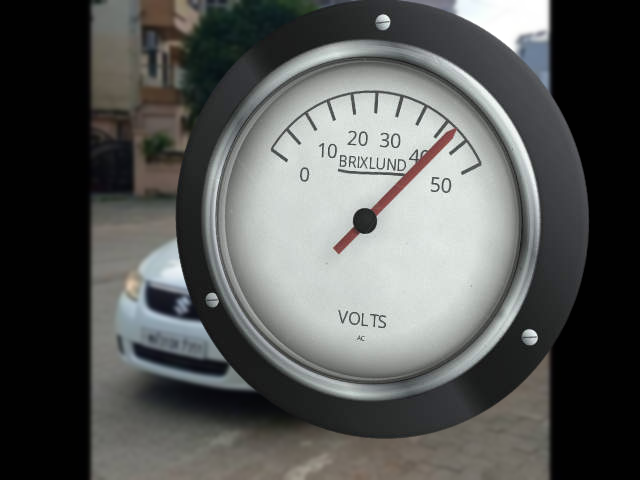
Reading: 42.5 V
